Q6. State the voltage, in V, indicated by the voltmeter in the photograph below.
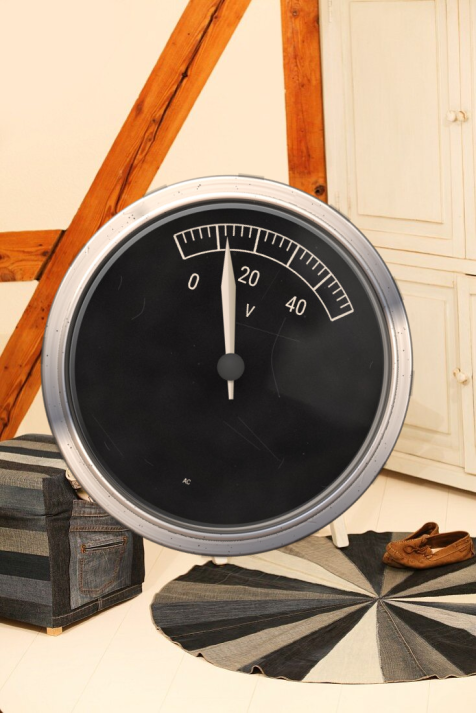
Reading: 12 V
